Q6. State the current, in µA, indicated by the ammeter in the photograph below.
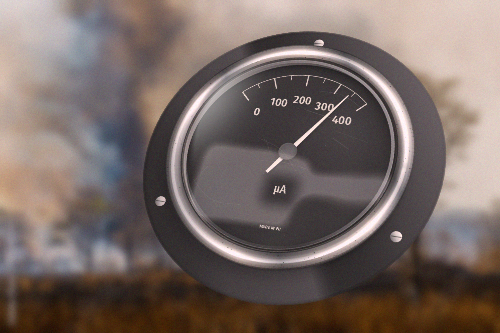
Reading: 350 µA
